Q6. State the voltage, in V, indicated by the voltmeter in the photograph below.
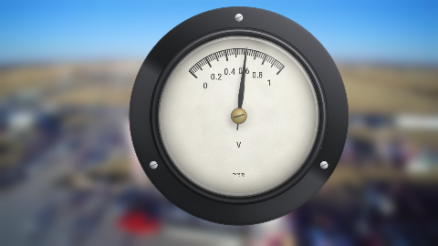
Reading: 0.6 V
